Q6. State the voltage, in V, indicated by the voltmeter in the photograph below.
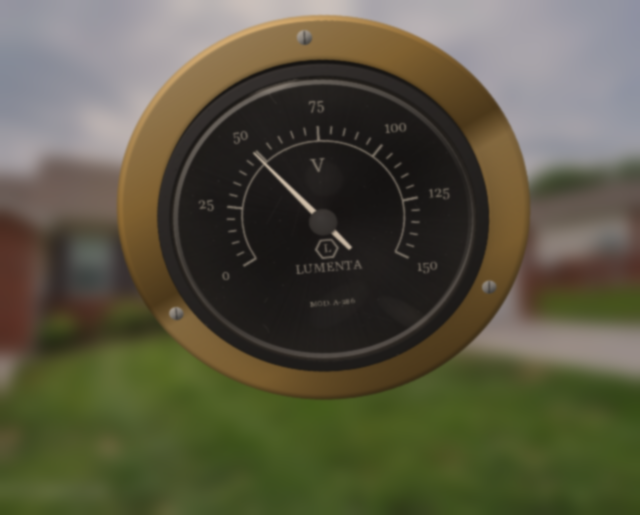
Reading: 50 V
